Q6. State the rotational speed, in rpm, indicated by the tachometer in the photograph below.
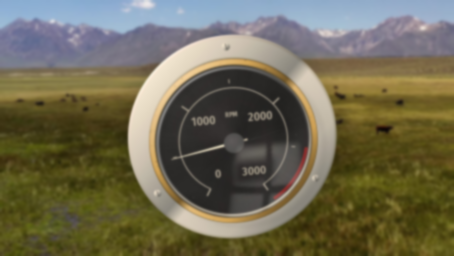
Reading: 500 rpm
